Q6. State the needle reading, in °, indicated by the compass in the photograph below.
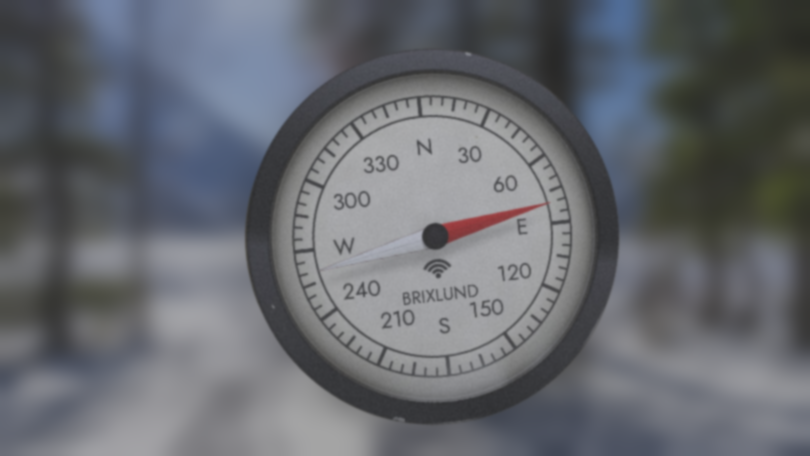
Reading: 80 °
